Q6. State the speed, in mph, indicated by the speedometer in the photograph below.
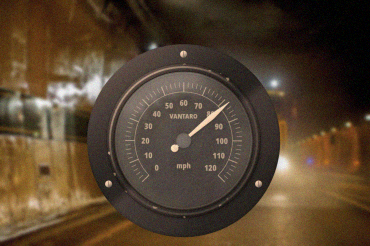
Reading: 82 mph
